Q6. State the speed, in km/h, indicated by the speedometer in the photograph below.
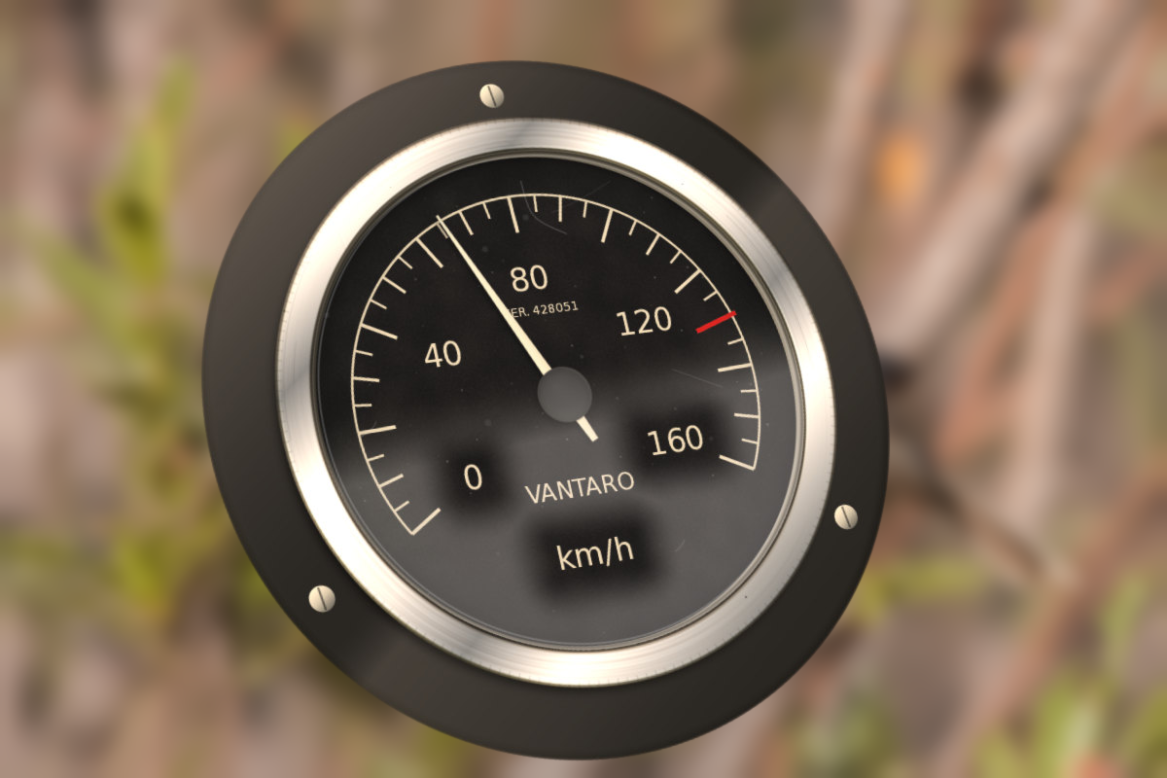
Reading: 65 km/h
